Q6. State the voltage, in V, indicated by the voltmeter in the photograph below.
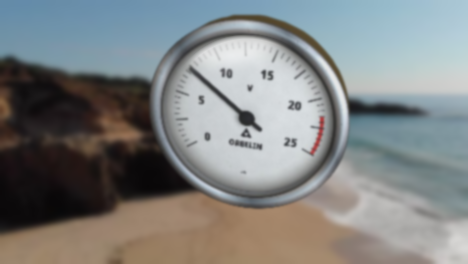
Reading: 7.5 V
